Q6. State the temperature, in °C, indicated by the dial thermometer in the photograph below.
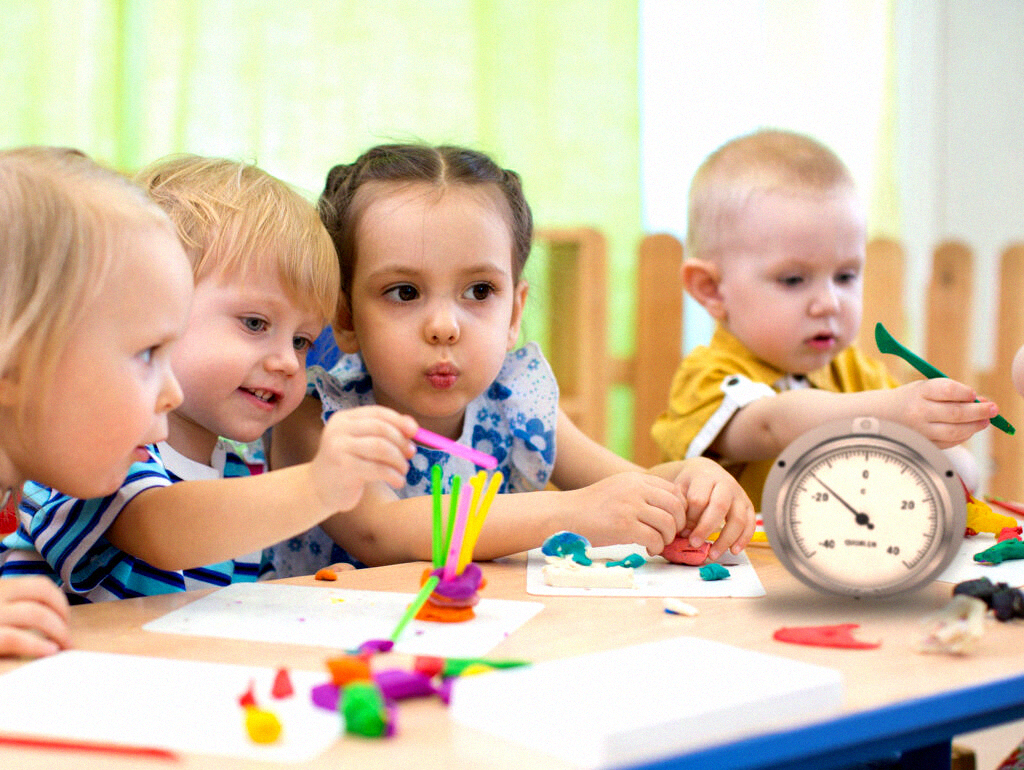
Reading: -15 °C
